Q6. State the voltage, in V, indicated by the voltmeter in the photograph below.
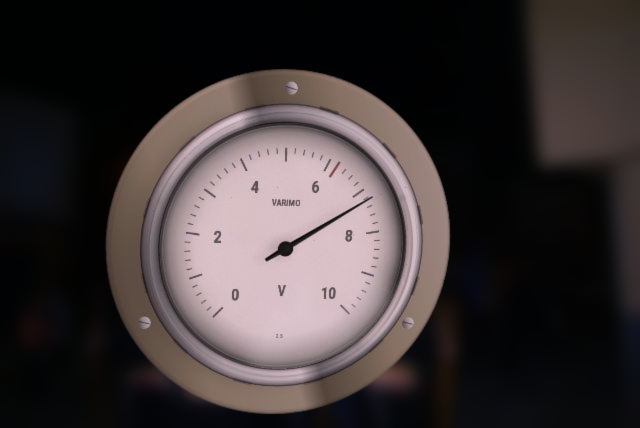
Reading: 7.2 V
